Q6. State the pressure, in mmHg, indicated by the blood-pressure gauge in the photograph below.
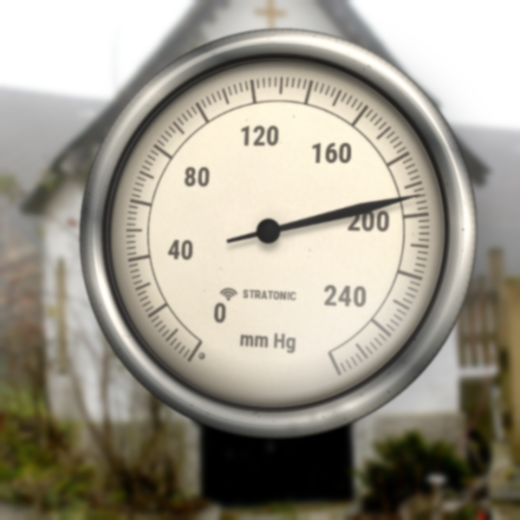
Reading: 194 mmHg
